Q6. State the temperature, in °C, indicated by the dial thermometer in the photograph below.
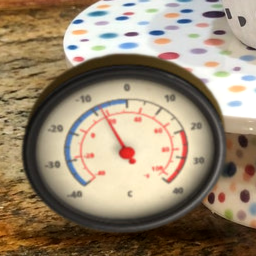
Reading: -7.5 °C
